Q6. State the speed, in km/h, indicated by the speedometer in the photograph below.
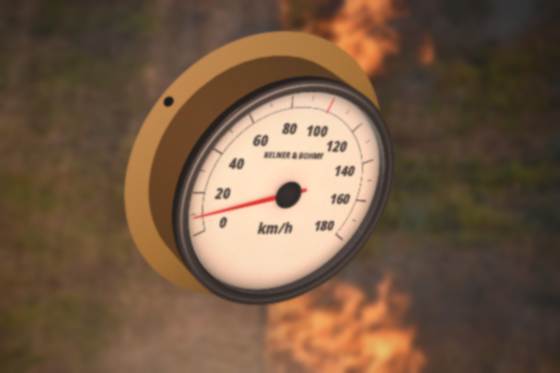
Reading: 10 km/h
